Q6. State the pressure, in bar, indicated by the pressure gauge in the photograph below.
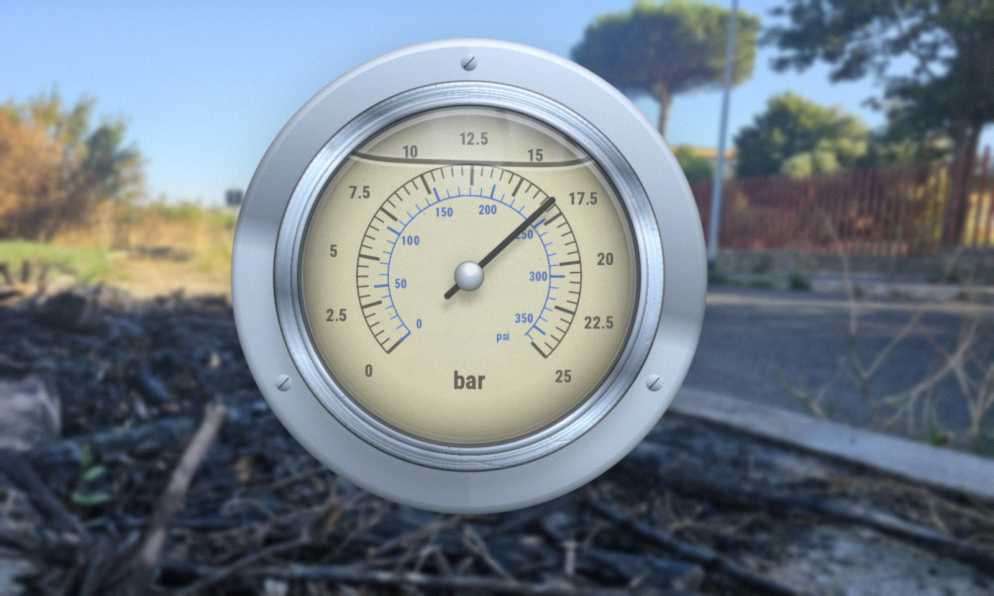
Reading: 16.75 bar
